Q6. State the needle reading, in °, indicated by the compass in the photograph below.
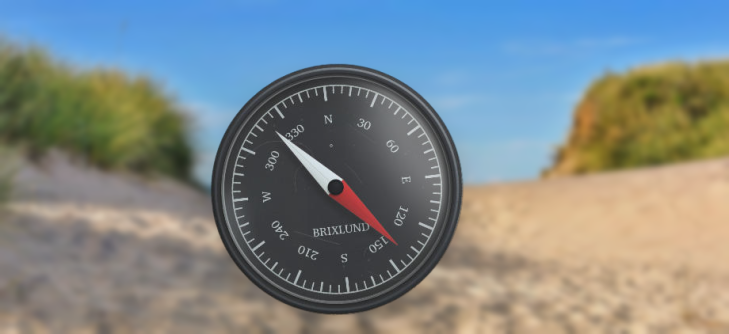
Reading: 140 °
